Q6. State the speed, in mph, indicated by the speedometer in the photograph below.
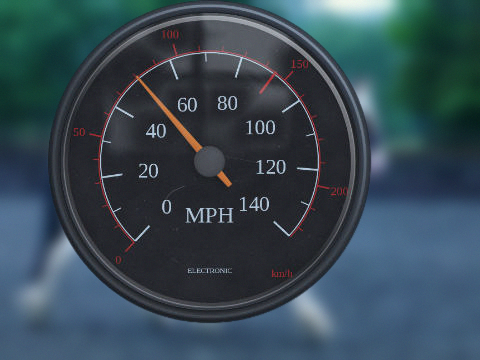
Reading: 50 mph
